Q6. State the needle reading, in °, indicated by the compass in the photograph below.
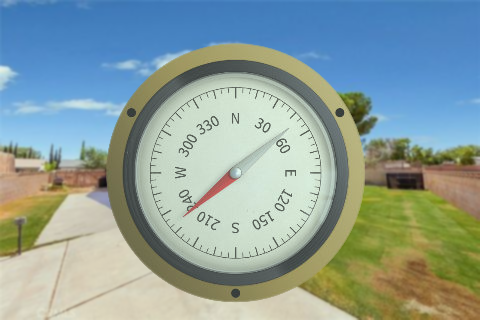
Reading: 230 °
